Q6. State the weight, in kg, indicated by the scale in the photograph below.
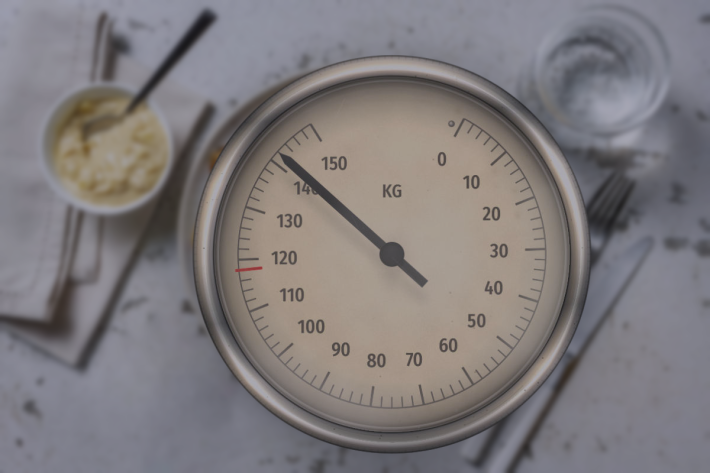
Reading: 142 kg
